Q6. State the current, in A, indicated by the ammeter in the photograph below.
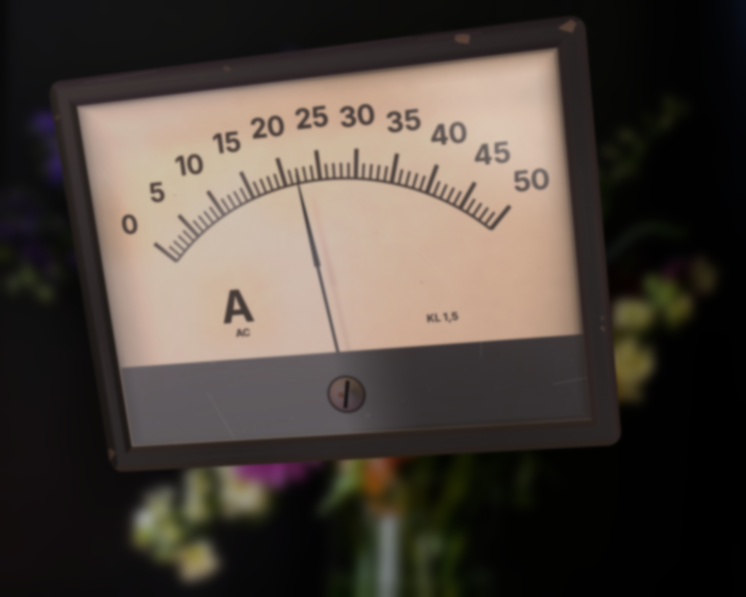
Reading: 22 A
